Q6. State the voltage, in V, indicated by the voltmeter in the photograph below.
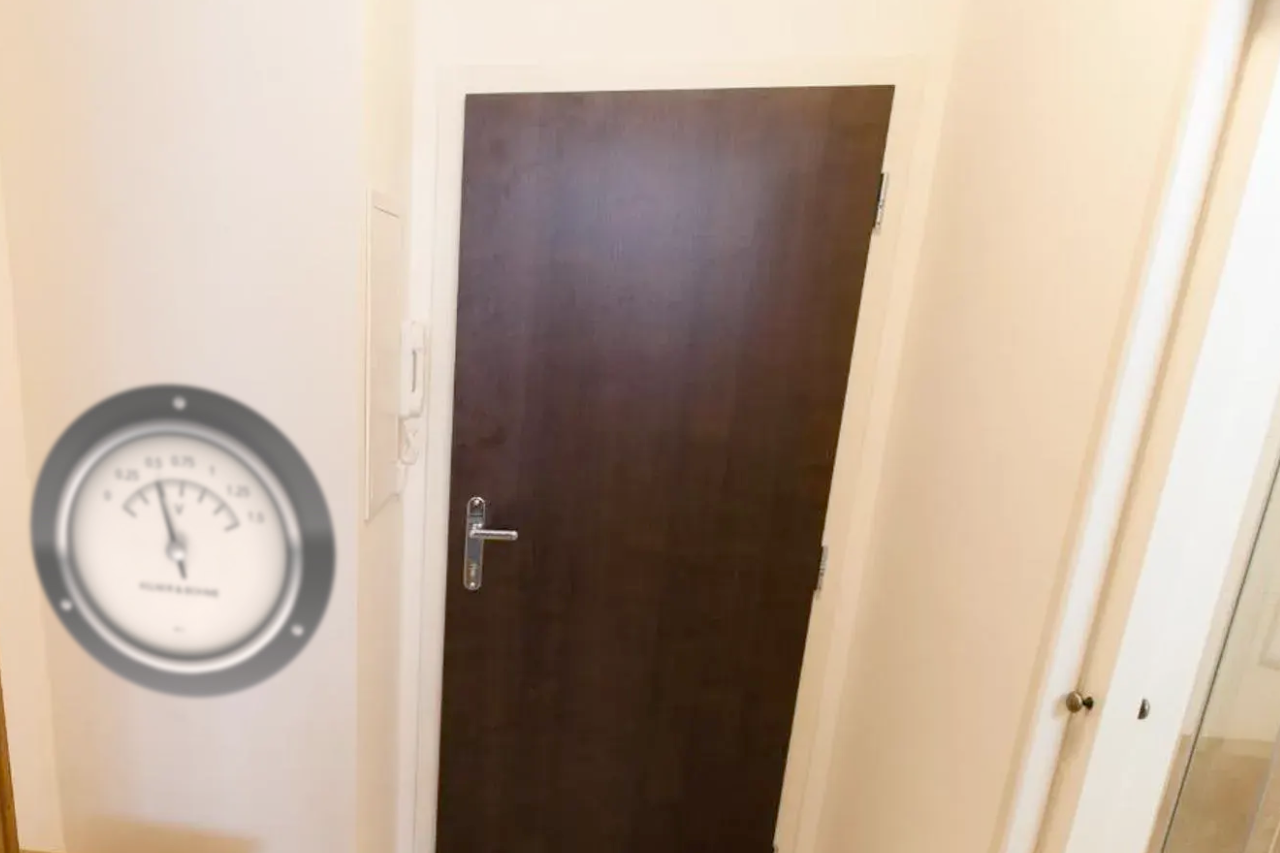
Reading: 0.5 V
